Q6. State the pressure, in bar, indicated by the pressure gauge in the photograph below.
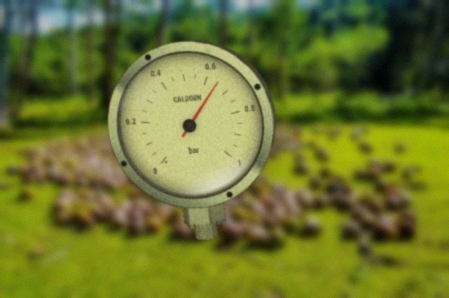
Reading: 0.65 bar
